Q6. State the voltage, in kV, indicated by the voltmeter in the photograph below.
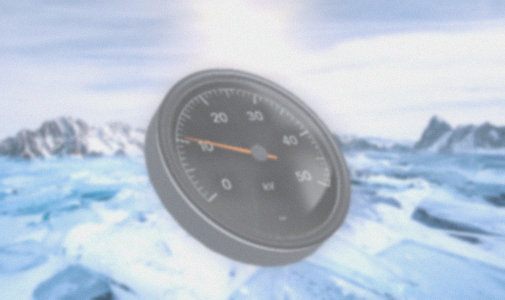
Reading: 10 kV
